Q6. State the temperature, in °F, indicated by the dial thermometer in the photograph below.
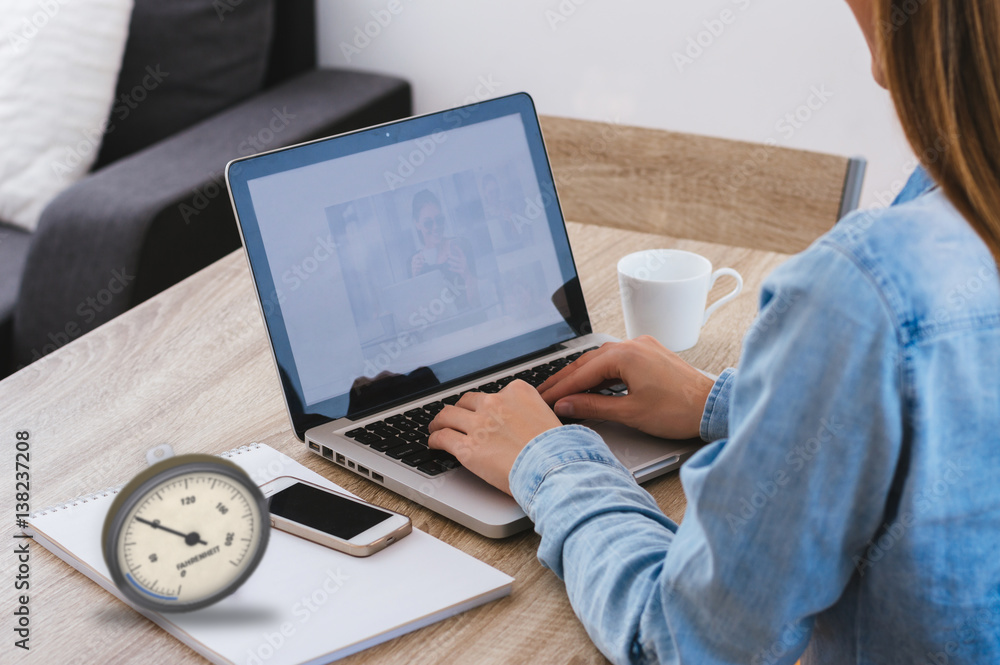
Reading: 80 °F
